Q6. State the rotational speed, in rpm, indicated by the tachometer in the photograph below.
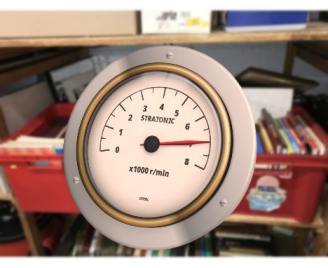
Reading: 7000 rpm
